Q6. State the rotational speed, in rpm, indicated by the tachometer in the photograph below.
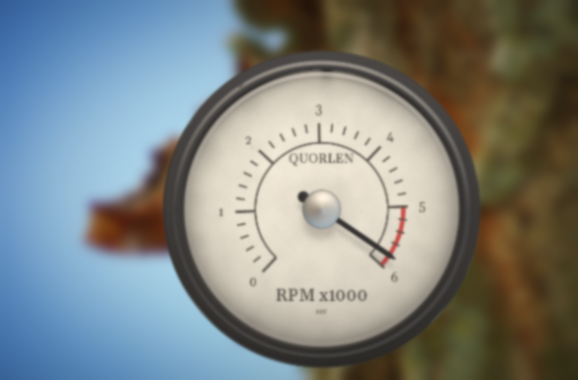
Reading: 5800 rpm
